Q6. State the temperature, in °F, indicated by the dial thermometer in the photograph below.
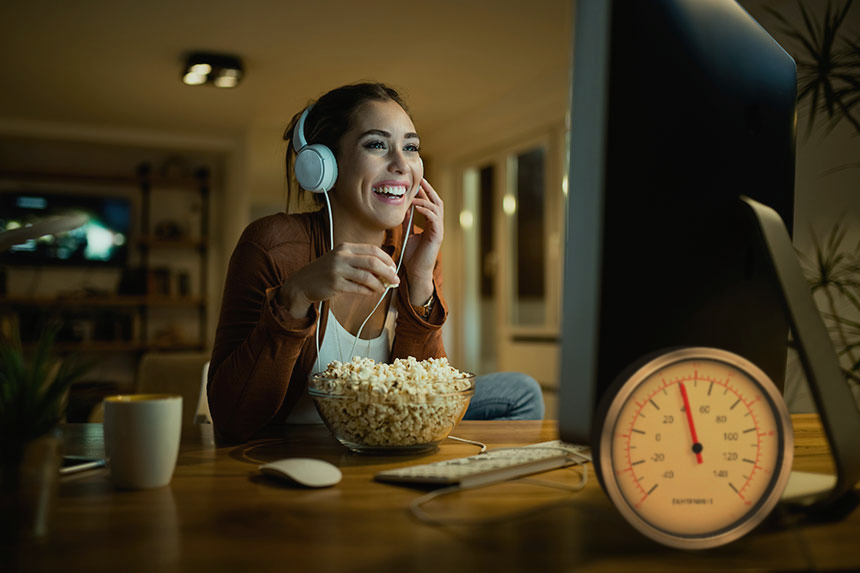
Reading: 40 °F
